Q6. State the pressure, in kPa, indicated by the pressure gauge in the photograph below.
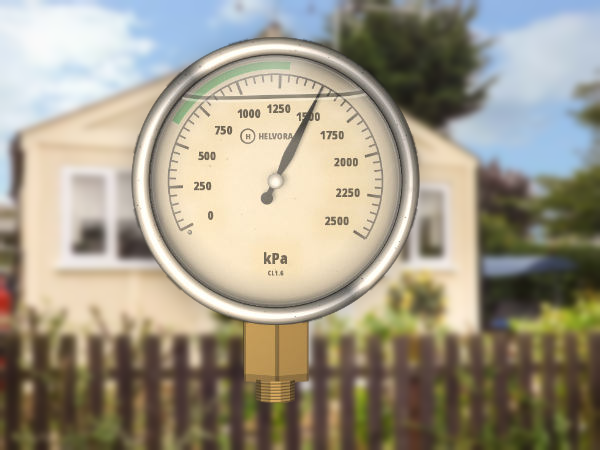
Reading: 1500 kPa
